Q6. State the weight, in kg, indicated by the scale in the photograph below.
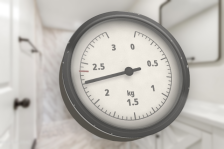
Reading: 2.25 kg
